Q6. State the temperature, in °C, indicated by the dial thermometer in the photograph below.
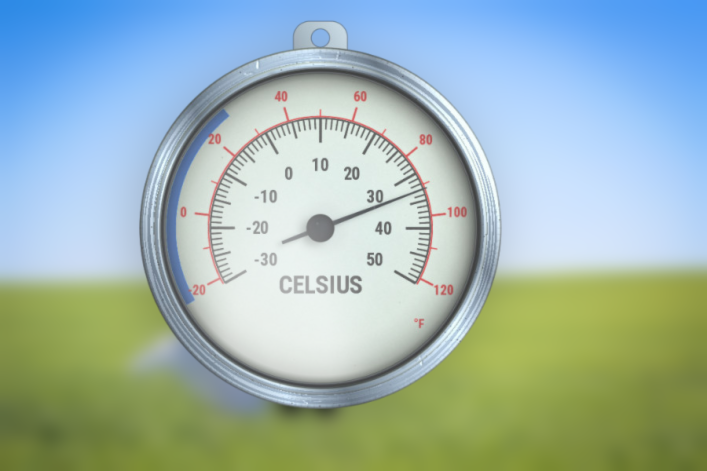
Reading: 33 °C
